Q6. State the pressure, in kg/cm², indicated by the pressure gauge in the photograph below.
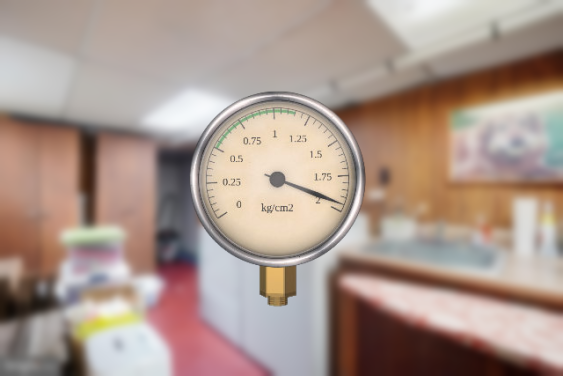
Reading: 1.95 kg/cm²
